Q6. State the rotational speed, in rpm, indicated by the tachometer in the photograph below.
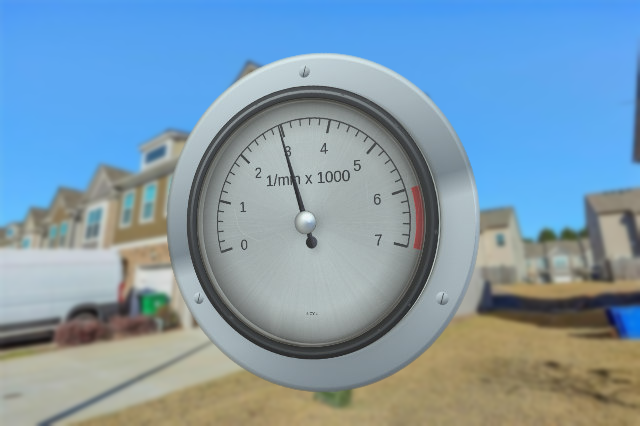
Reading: 3000 rpm
